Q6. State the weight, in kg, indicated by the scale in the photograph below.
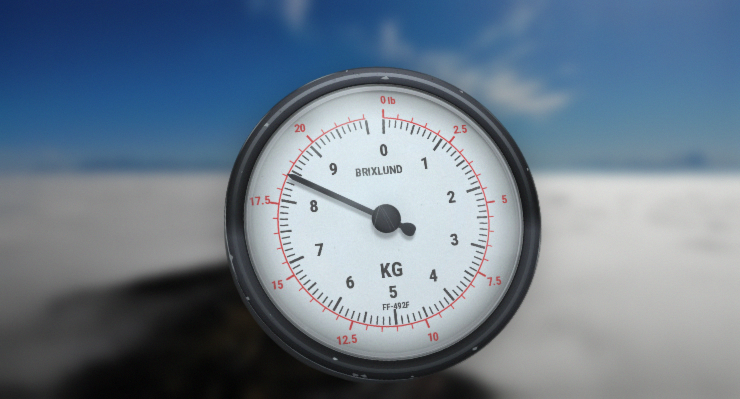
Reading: 8.4 kg
